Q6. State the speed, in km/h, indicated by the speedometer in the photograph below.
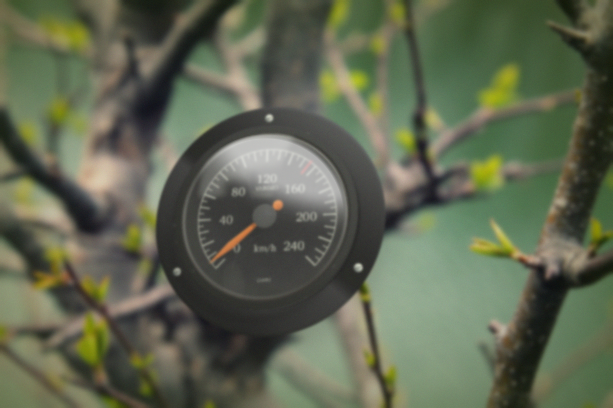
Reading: 5 km/h
